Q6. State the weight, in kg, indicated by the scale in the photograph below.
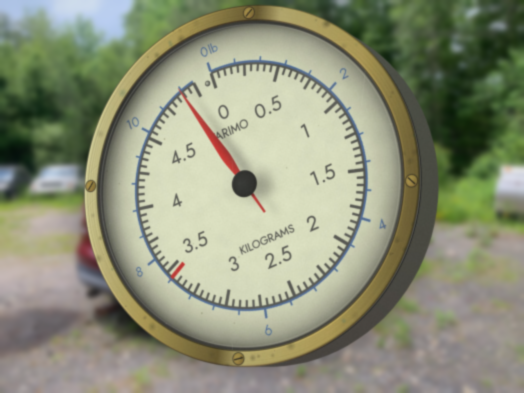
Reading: 4.9 kg
